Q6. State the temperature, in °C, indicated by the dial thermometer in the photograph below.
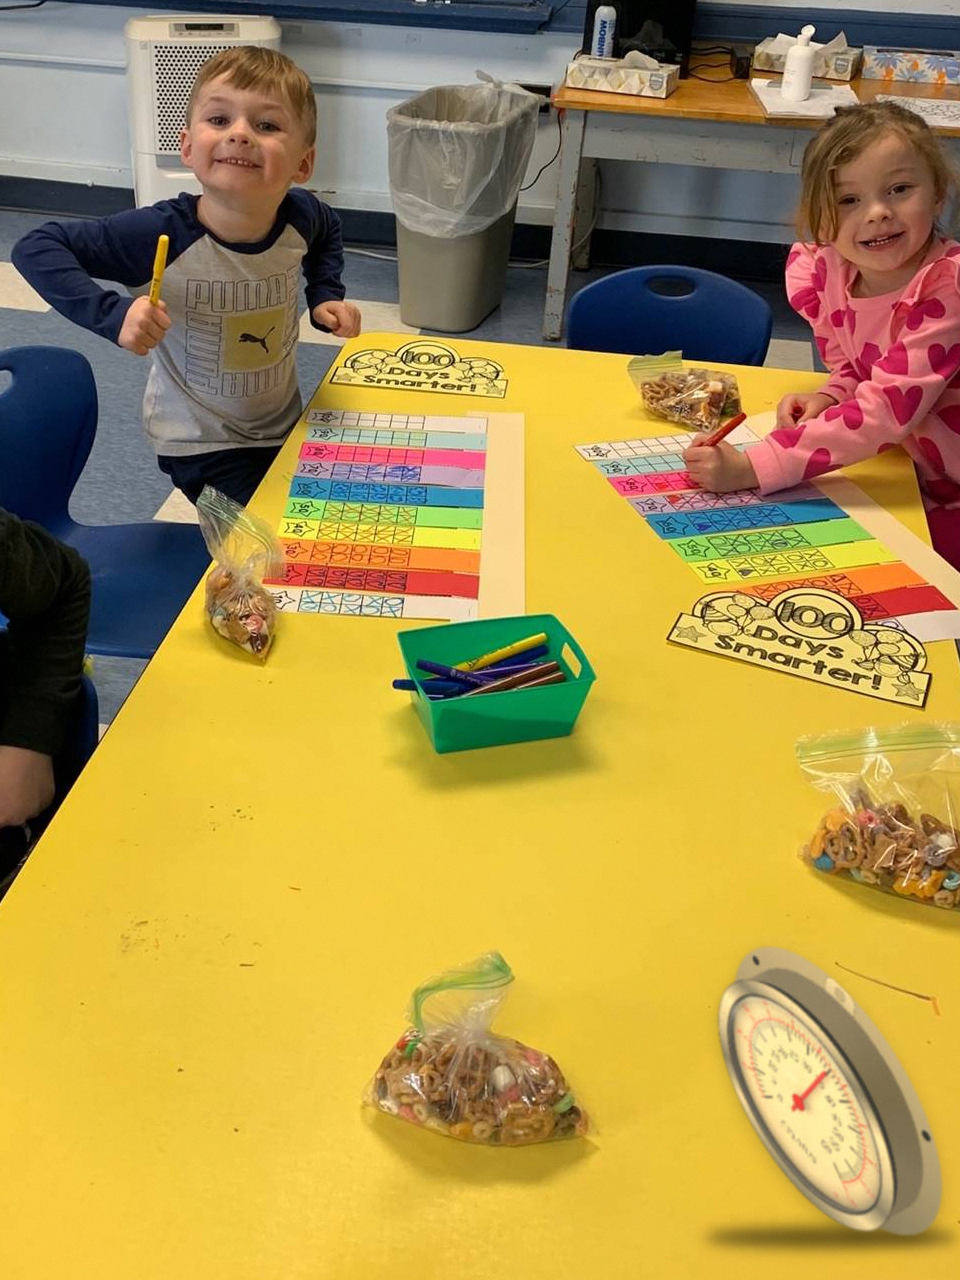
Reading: 35 °C
